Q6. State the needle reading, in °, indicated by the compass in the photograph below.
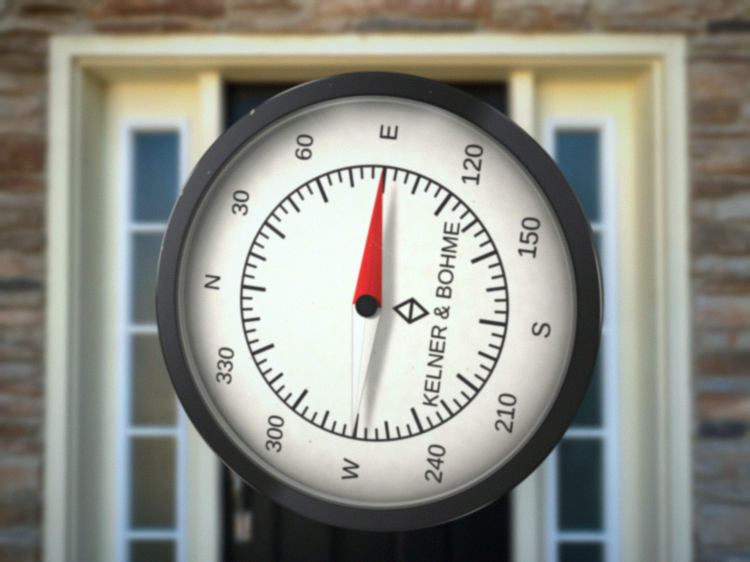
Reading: 90 °
